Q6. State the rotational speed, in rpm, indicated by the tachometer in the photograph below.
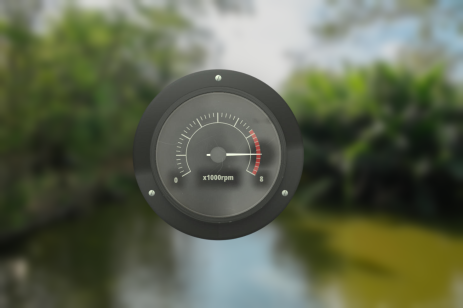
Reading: 7000 rpm
